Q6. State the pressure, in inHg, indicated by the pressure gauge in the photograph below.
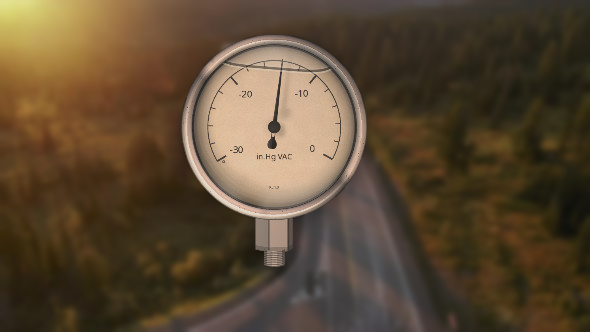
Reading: -14 inHg
